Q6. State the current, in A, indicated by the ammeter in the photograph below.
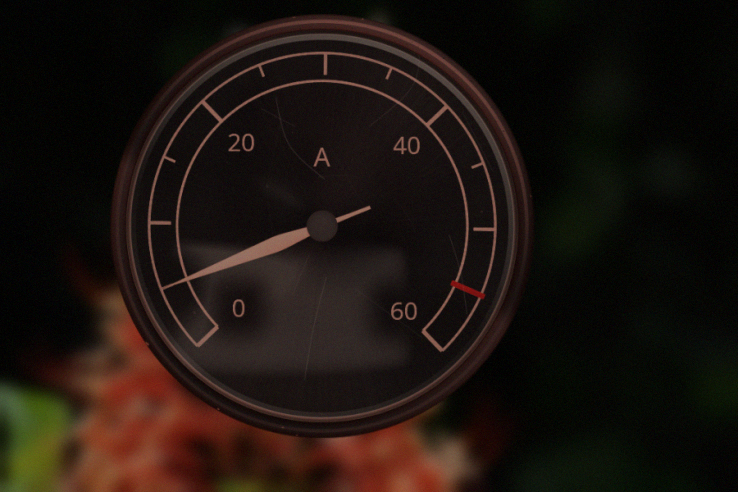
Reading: 5 A
